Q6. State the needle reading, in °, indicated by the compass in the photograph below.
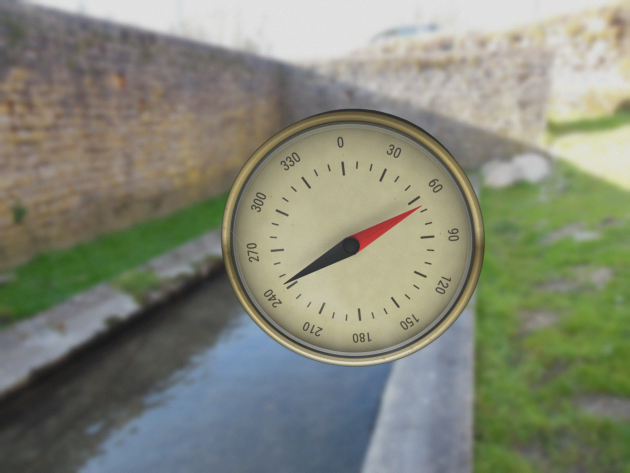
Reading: 65 °
